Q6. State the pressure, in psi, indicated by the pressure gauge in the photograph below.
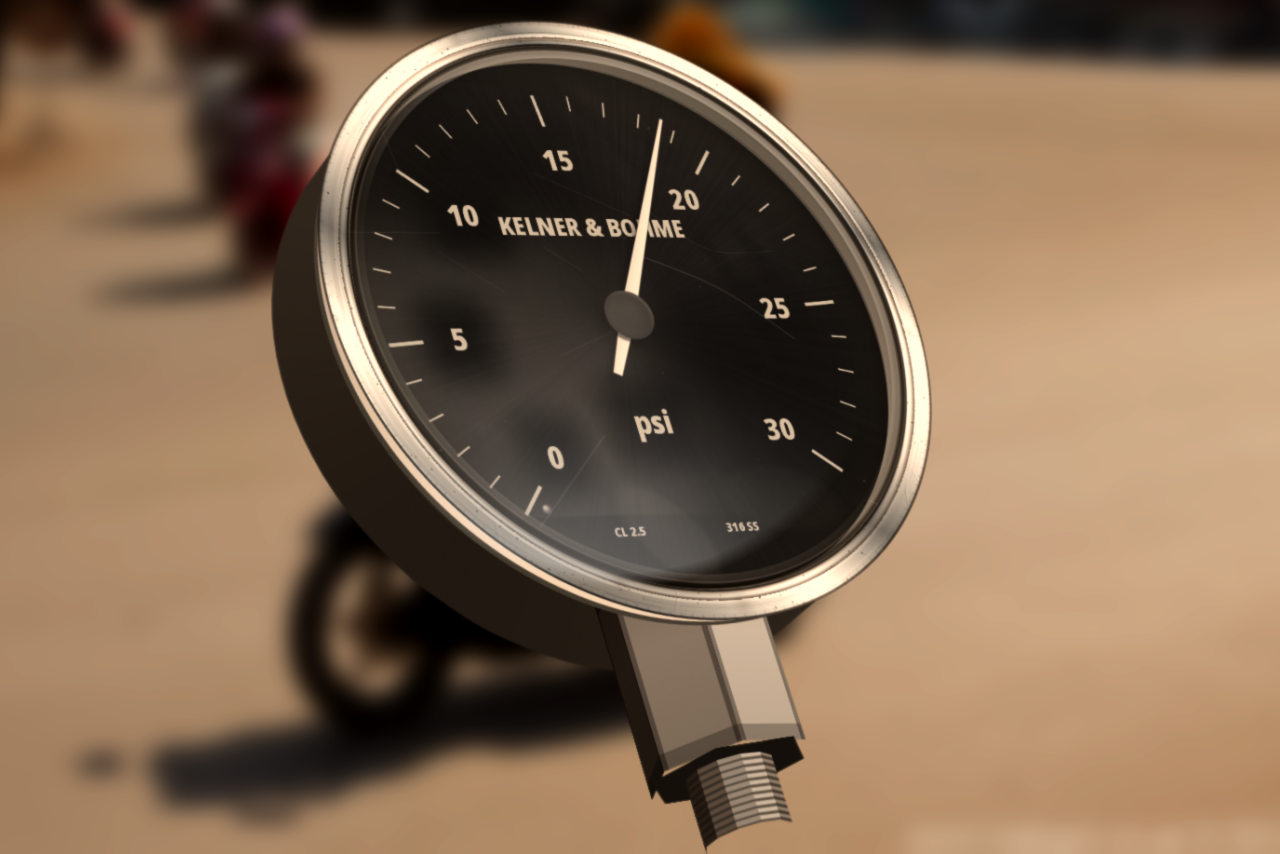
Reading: 18.5 psi
